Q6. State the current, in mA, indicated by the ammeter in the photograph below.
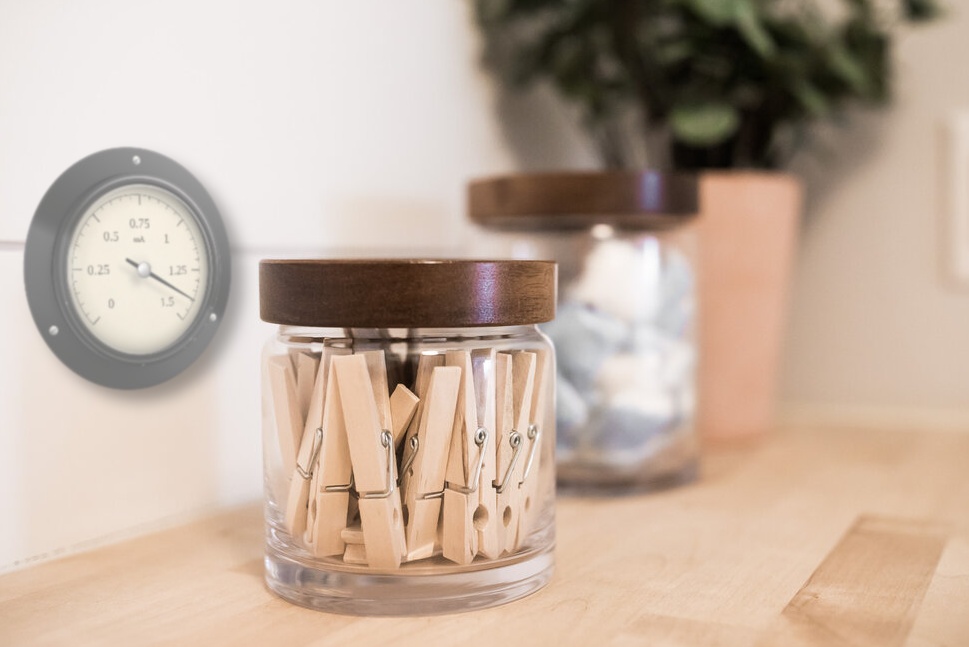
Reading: 1.4 mA
